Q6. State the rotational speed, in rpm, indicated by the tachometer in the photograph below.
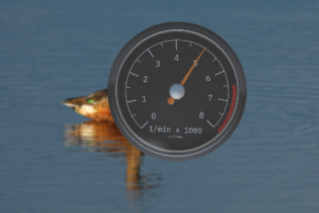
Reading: 5000 rpm
